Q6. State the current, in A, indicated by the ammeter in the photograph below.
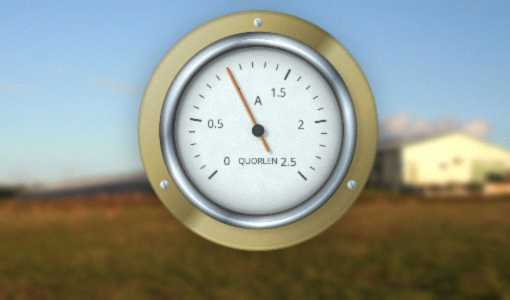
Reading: 1 A
